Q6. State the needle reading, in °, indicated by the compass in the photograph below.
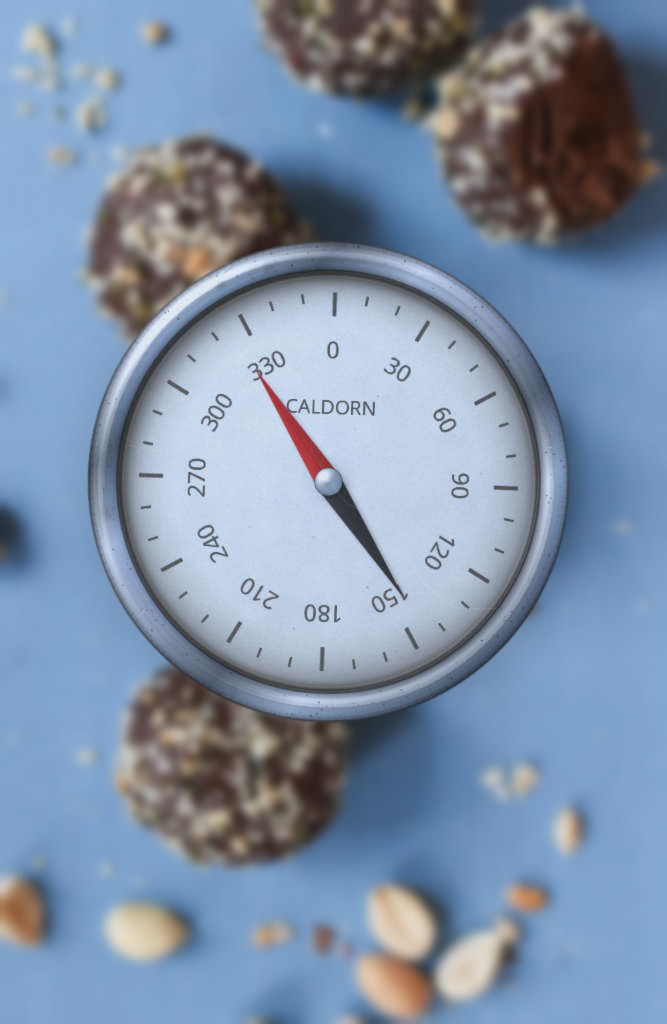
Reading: 325 °
